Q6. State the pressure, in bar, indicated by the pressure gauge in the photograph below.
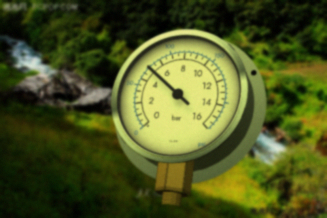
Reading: 5 bar
